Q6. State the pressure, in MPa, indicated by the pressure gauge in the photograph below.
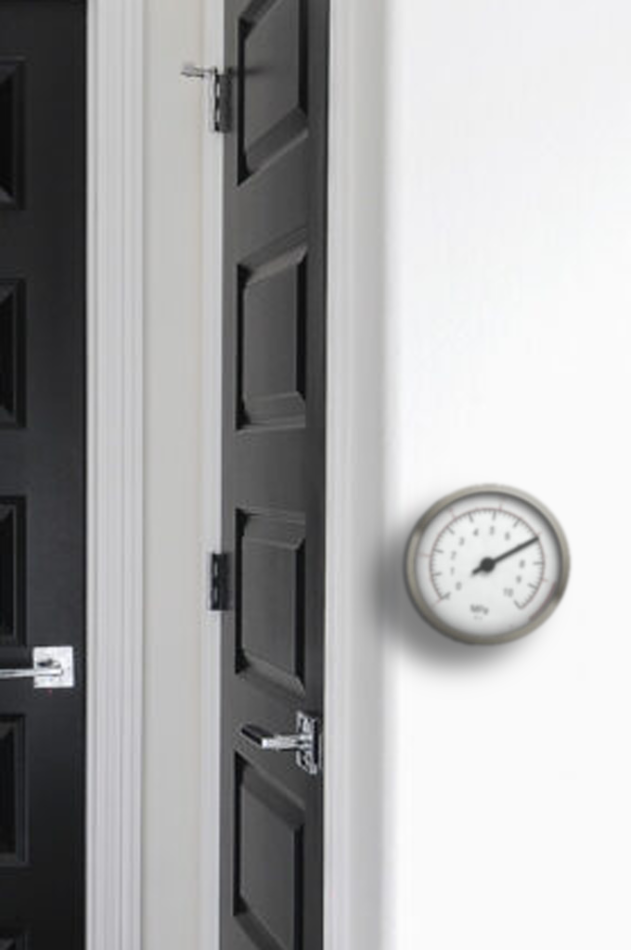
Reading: 7 MPa
